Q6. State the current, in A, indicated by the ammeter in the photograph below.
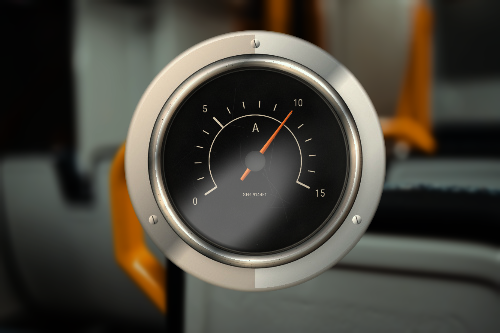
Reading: 10 A
